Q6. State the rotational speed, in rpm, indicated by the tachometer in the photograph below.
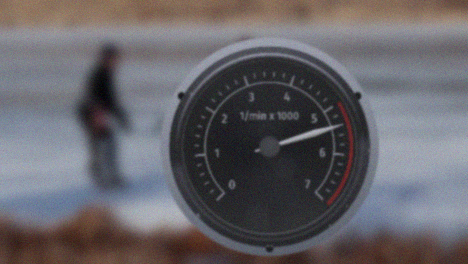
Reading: 5400 rpm
